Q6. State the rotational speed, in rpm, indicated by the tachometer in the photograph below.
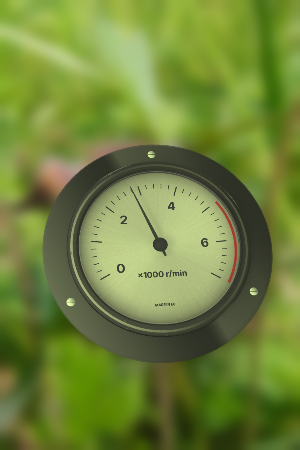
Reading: 2800 rpm
